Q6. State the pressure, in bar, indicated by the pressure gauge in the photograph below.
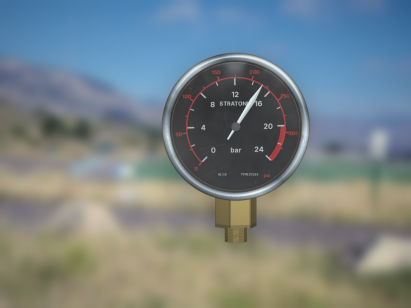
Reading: 15 bar
